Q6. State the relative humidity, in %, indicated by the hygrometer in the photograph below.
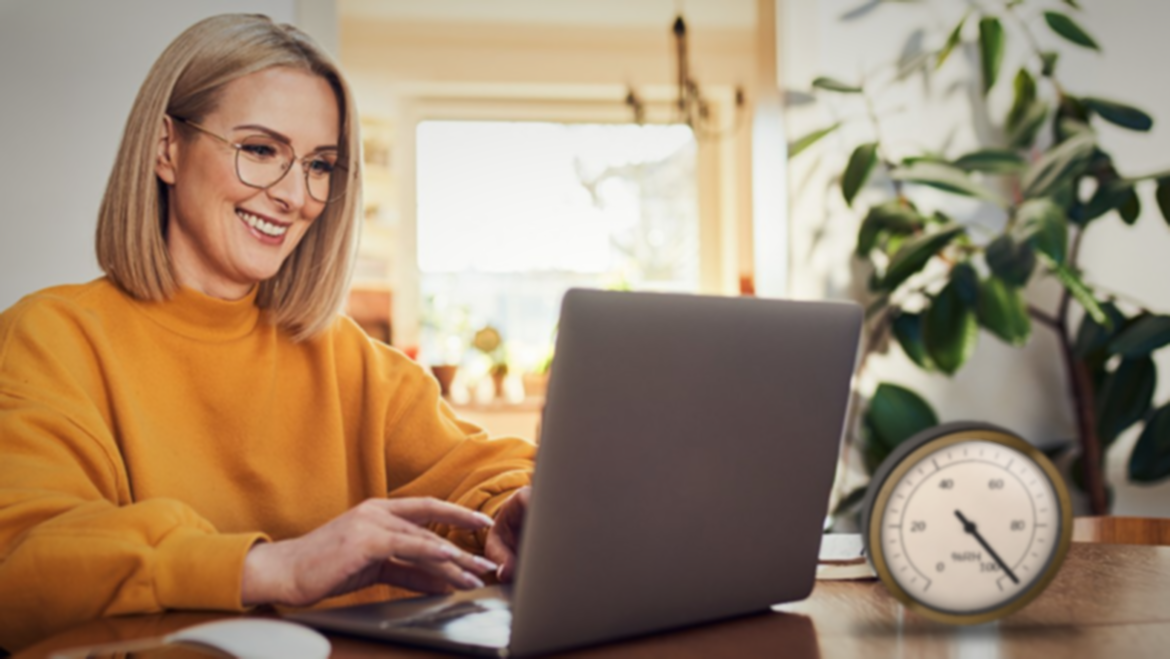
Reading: 96 %
